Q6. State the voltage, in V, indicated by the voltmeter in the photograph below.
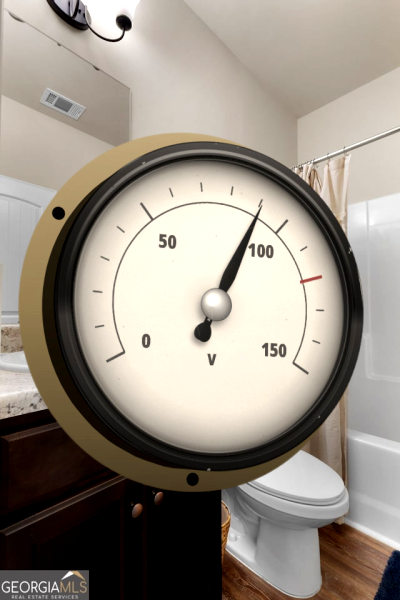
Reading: 90 V
